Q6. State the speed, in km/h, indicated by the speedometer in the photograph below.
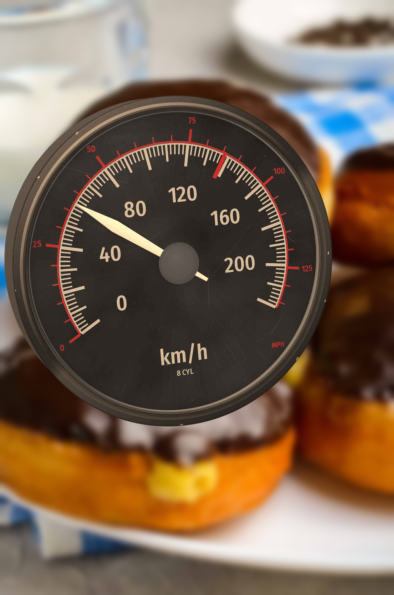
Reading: 60 km/h
